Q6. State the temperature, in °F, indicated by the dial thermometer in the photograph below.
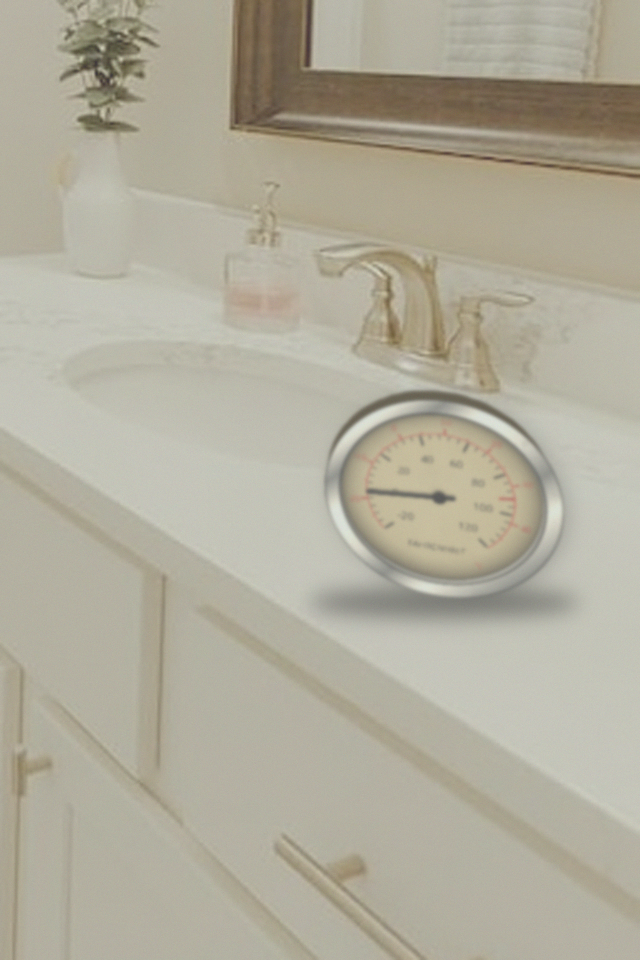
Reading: 0 °F
